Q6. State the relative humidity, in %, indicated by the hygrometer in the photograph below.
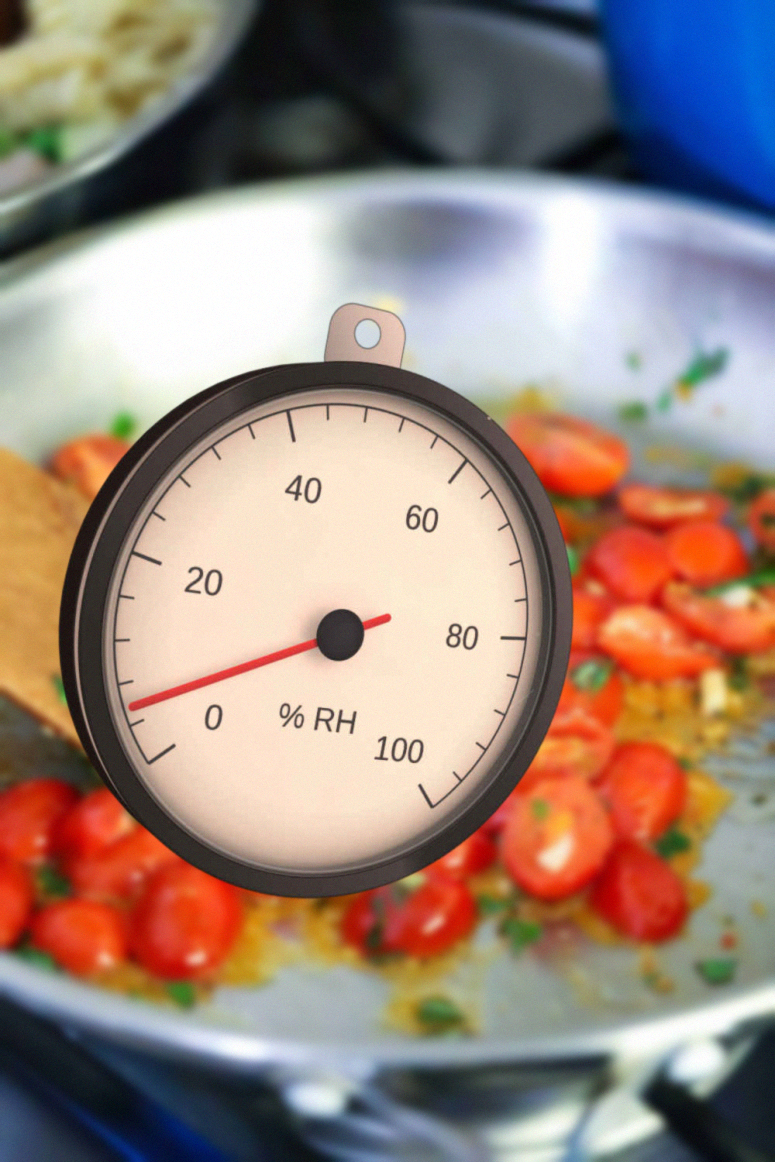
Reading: 6 %
